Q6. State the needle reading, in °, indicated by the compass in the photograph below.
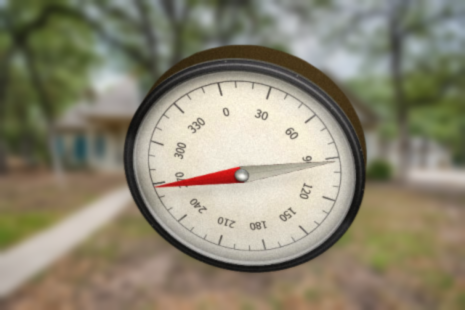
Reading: 270 °
